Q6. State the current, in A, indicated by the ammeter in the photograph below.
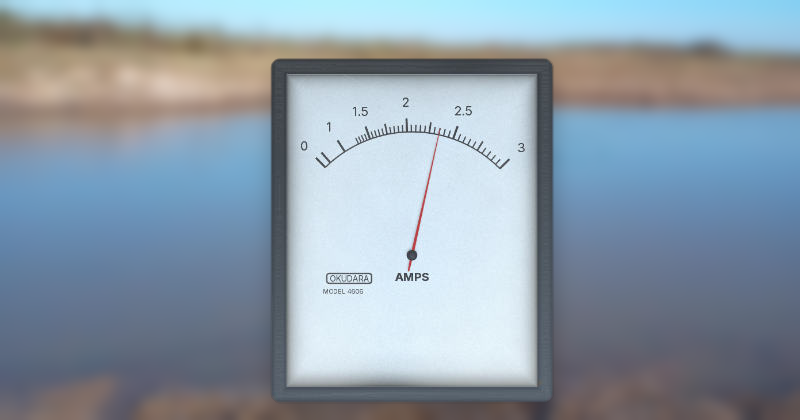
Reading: 2.35 A
